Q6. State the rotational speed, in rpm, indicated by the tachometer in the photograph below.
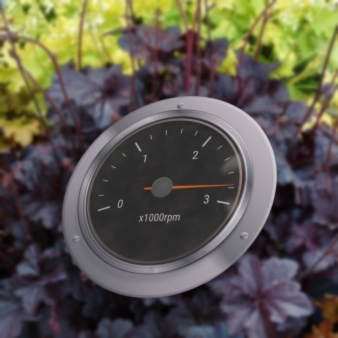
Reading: 2800 rpm
